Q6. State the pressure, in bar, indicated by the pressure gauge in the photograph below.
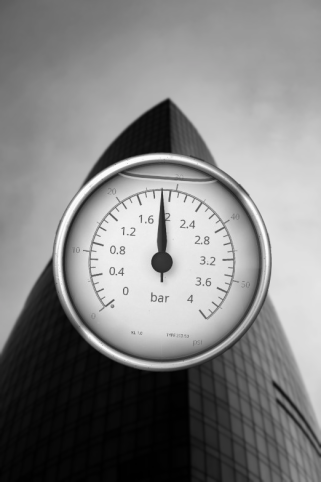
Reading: 1.9 bar
